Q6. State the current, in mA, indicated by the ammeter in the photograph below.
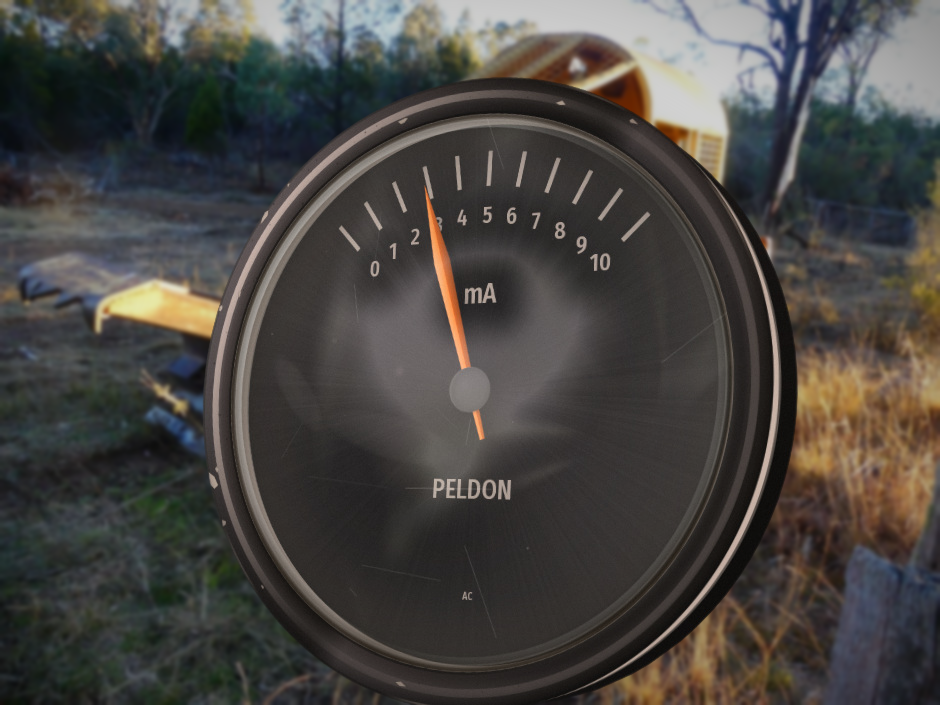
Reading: 3 mA
